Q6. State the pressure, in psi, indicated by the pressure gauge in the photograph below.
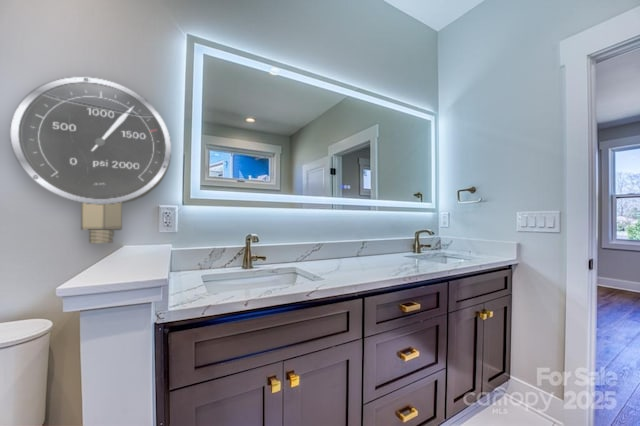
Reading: 1250 psi
